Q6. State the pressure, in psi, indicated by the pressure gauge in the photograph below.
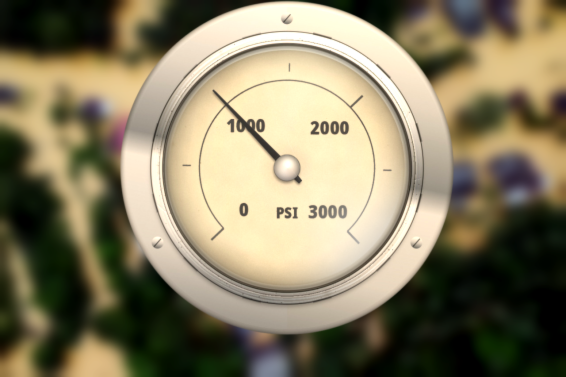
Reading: 1000 psi
